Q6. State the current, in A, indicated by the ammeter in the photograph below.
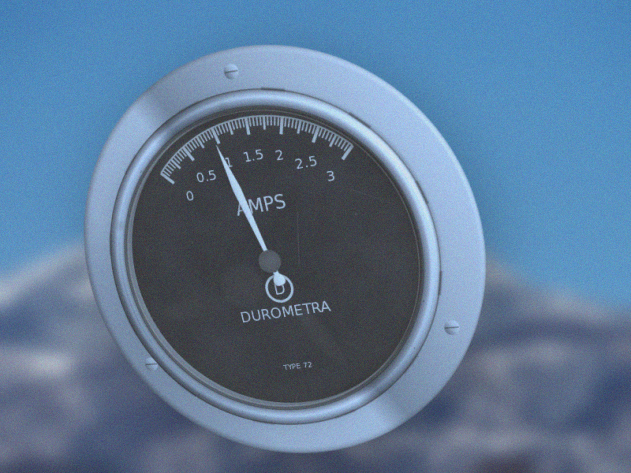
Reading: 1 A
